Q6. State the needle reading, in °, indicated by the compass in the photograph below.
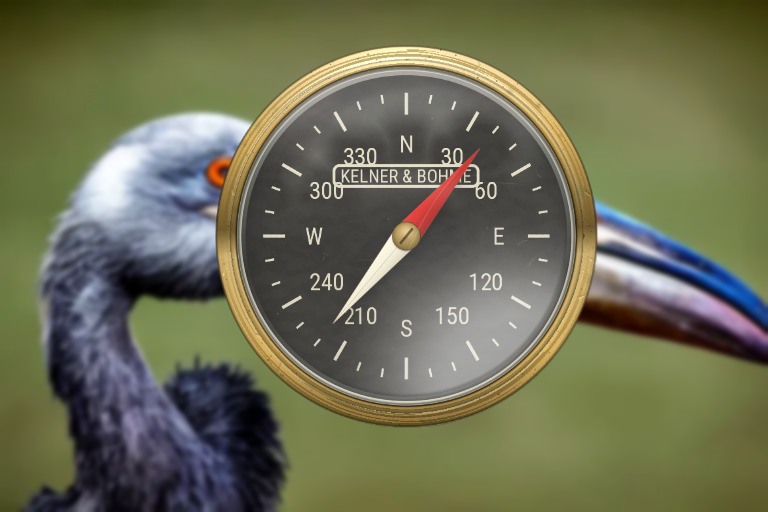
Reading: 40 °
